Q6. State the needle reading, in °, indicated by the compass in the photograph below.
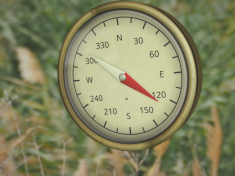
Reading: 127.5 °
